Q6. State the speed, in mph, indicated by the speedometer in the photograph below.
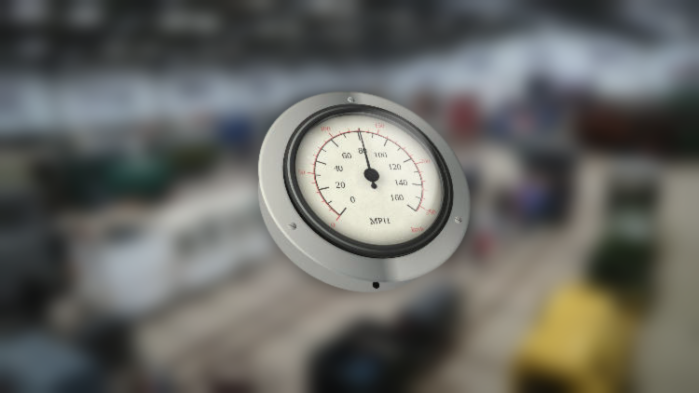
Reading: 80 mph
